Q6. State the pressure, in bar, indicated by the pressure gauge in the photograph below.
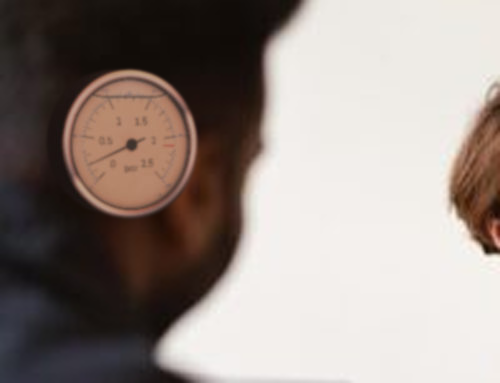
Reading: 0.2 bar
